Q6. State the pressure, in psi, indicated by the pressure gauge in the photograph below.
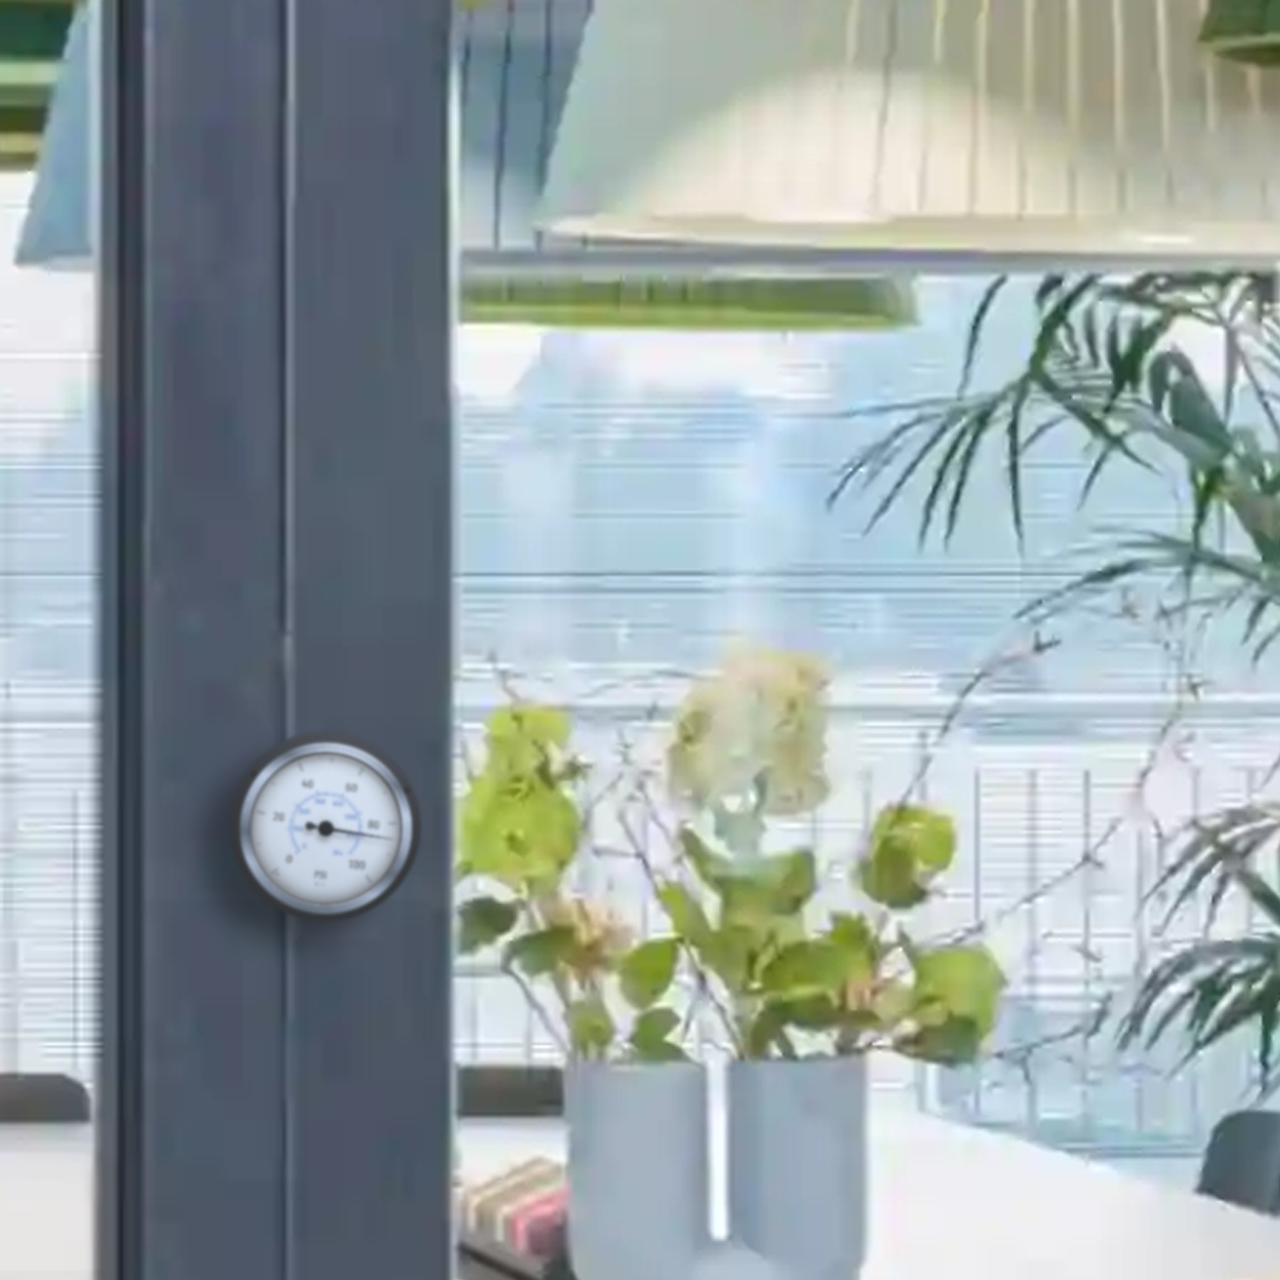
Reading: 85 psi
